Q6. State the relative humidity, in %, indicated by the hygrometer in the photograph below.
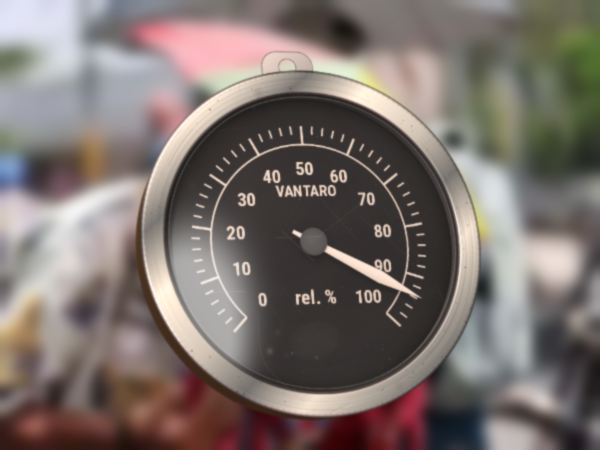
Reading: 94 %
